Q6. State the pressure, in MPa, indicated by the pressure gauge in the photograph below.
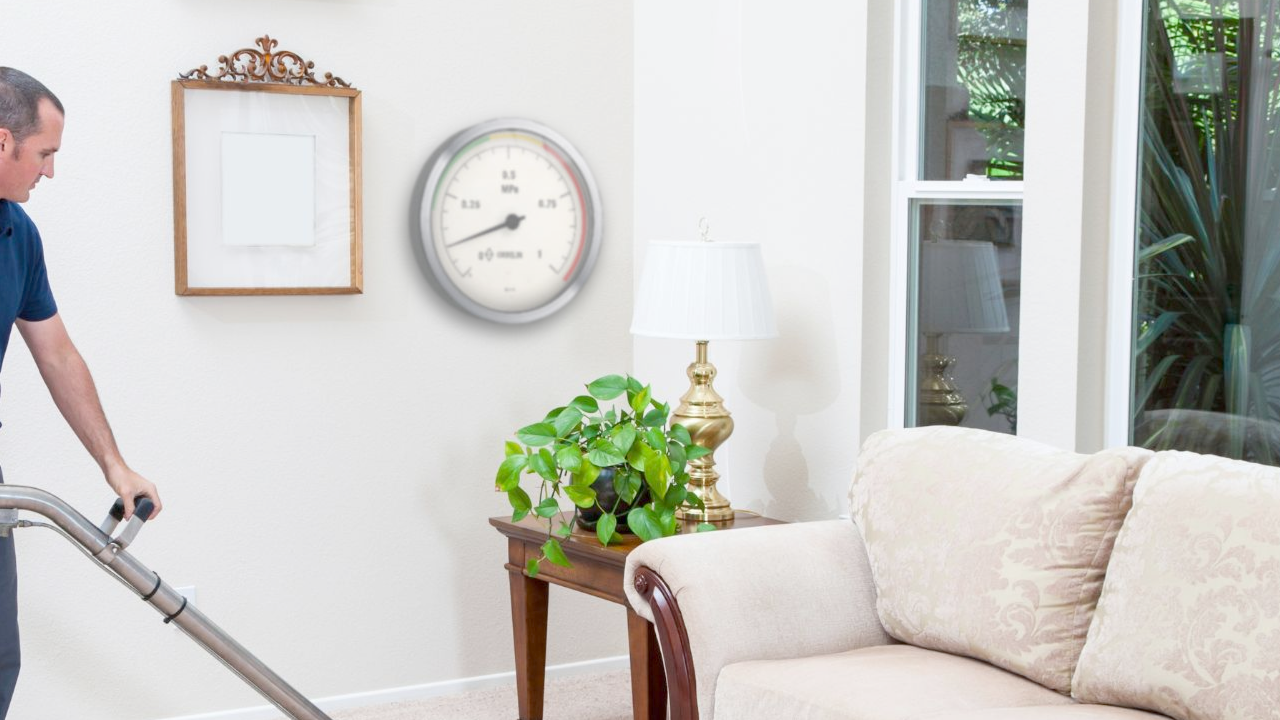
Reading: 0.1 MPa
